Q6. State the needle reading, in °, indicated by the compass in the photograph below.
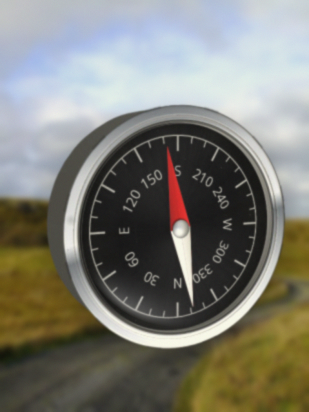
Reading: 170 °
